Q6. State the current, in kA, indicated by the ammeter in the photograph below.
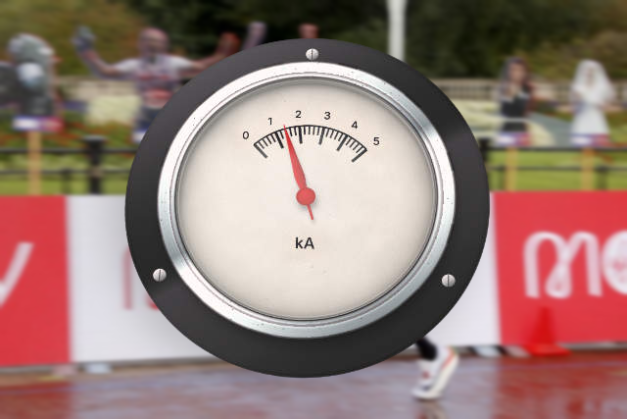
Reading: 1.4 kA
